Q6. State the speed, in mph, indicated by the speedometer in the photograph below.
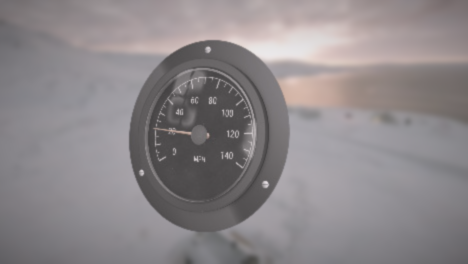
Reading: 20 mph
